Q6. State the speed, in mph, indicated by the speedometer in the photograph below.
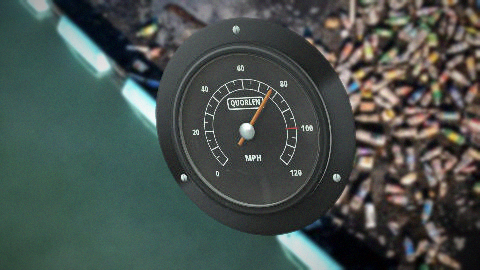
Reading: 77.5 mph
